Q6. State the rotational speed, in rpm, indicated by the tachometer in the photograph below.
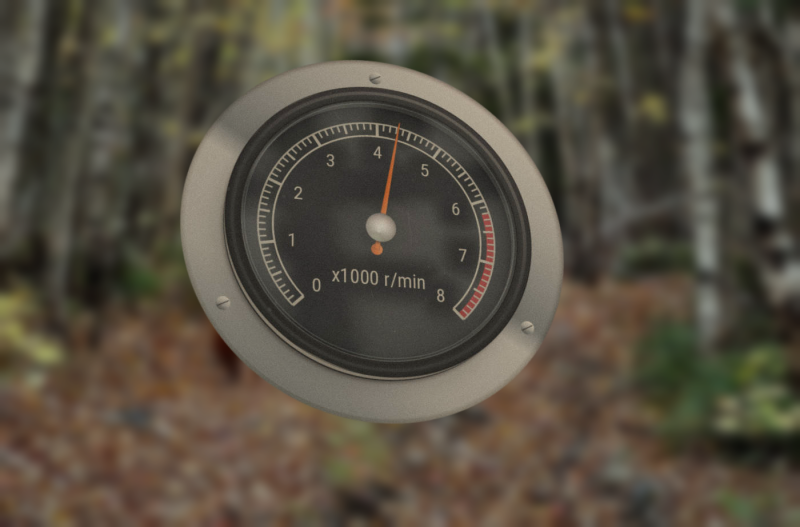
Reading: 4300 rpm
